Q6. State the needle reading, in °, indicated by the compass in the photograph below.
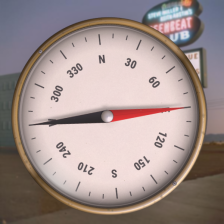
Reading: 90 °
